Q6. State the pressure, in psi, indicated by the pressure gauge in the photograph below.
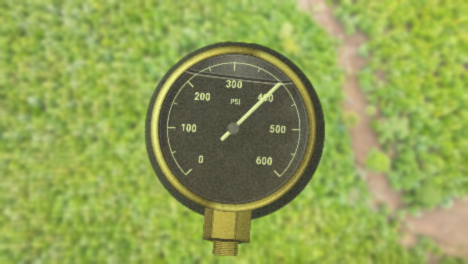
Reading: 400 psi
